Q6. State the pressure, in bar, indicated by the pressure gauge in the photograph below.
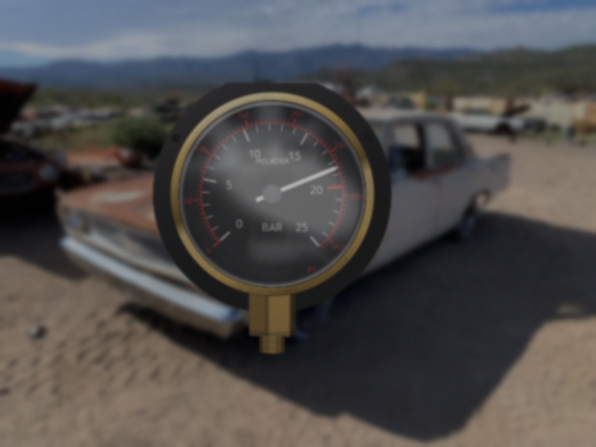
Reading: 18.5 bar
